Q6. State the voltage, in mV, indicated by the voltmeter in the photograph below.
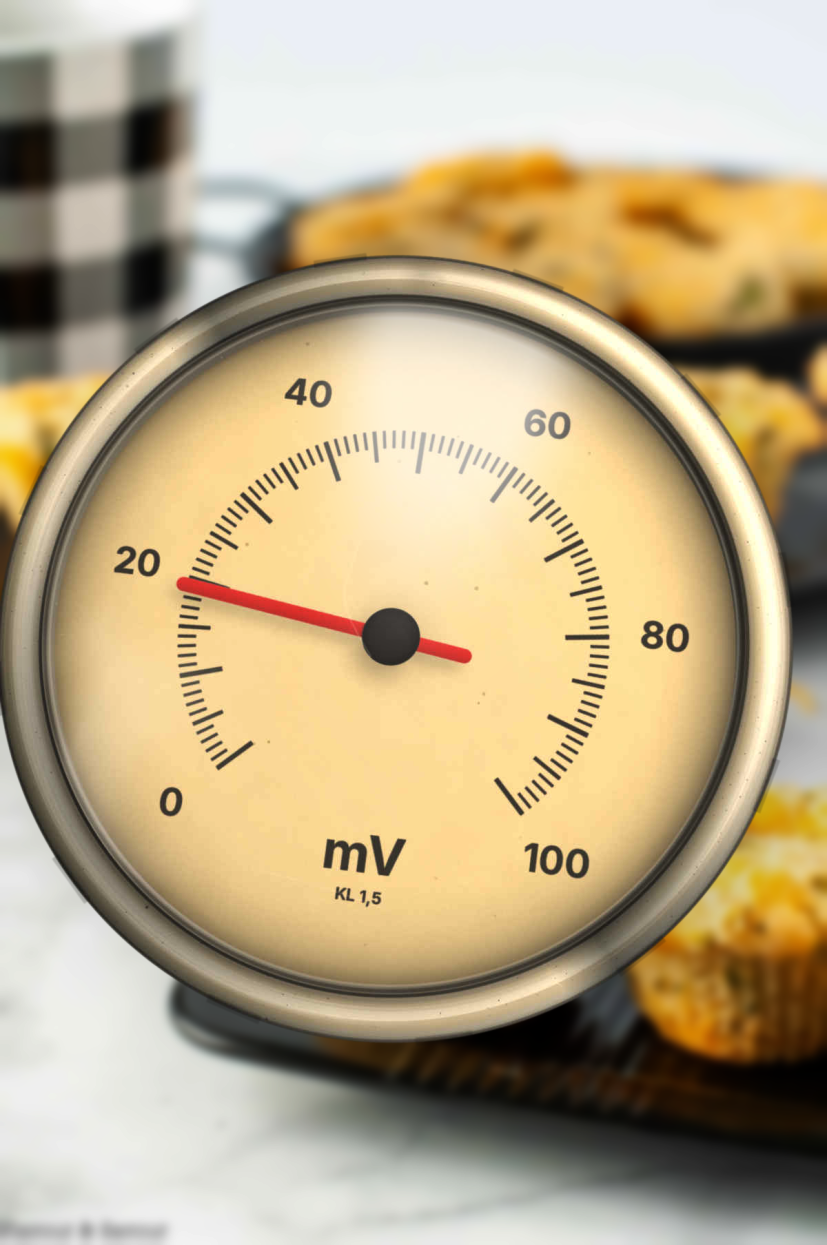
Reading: 19 mV
